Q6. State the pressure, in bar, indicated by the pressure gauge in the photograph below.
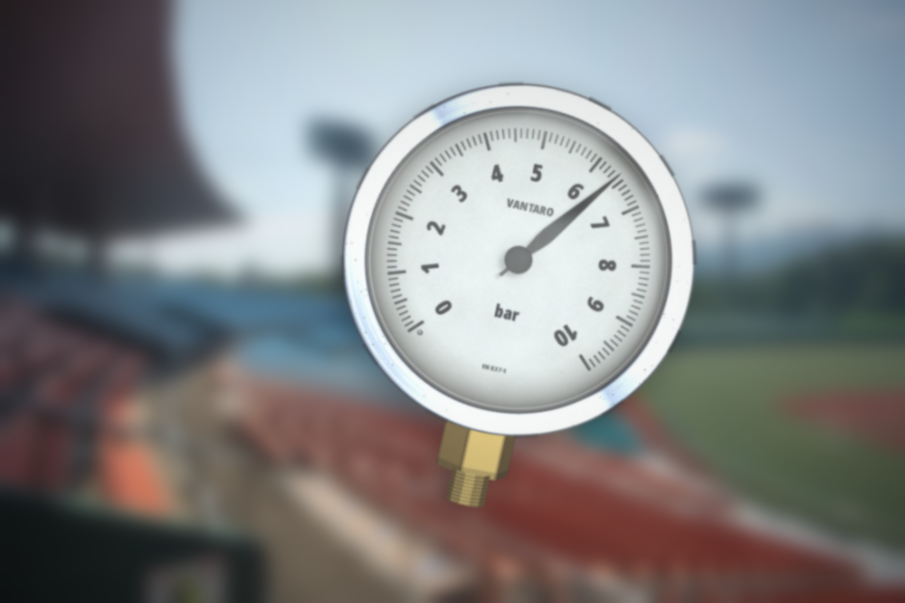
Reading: 6.4 bar
